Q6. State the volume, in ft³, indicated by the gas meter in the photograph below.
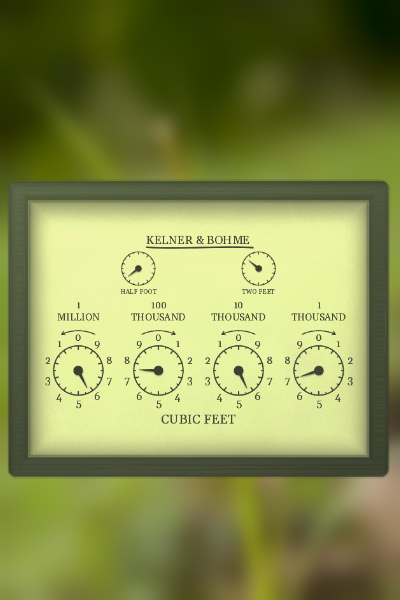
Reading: 575700 ft³
